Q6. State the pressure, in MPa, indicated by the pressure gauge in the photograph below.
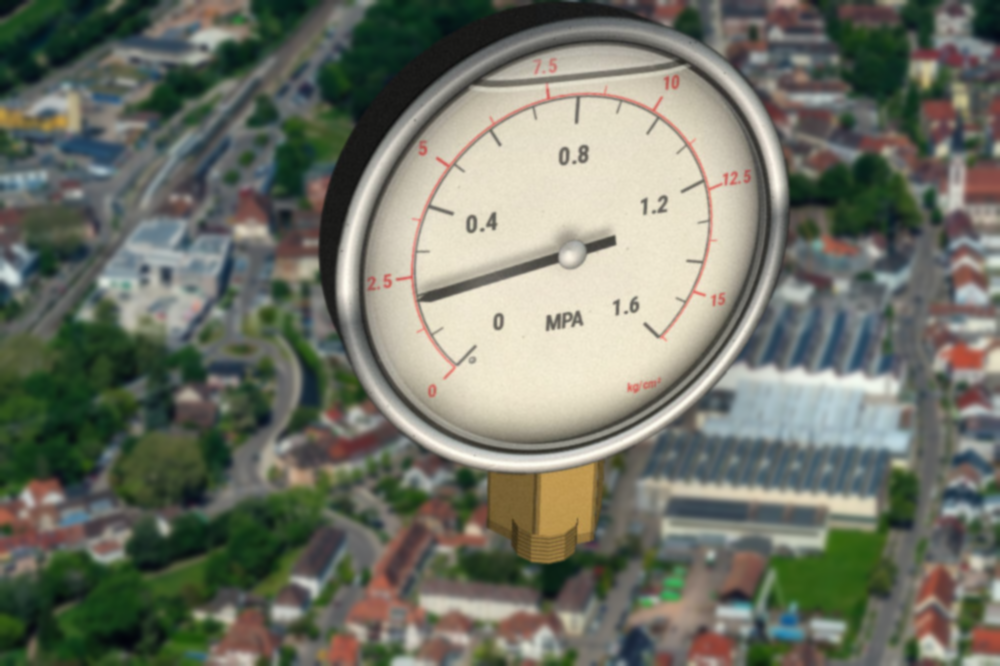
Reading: 0.2 MPa
